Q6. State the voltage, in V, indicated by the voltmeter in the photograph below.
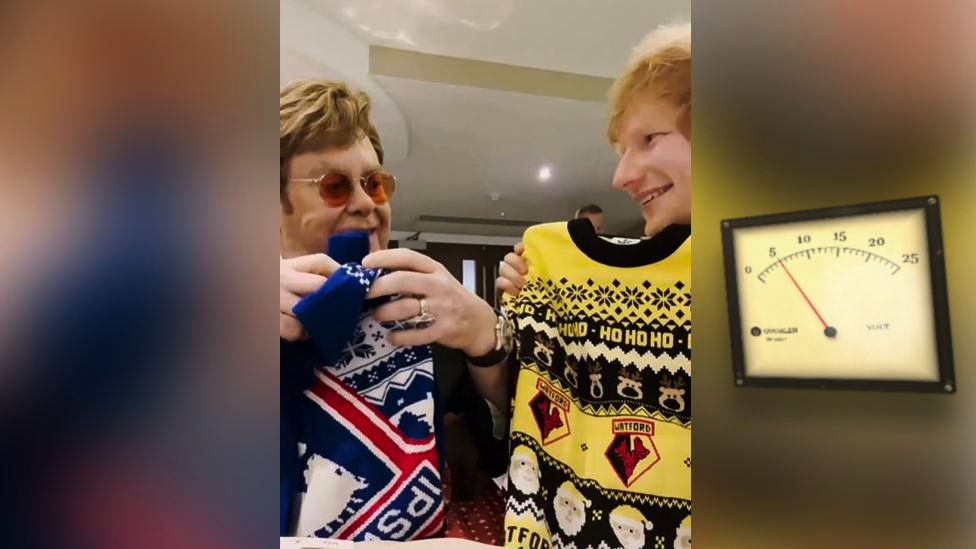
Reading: 5 V
